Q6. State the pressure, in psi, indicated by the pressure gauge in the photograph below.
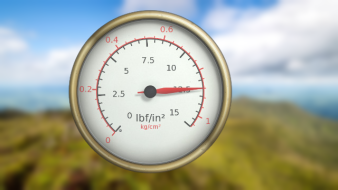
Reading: 12.5 psi
